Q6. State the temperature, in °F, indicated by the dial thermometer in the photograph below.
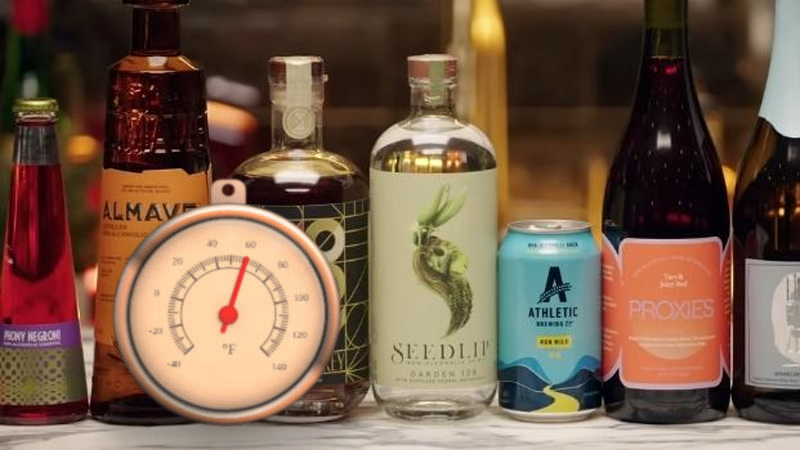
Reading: 60 °F
